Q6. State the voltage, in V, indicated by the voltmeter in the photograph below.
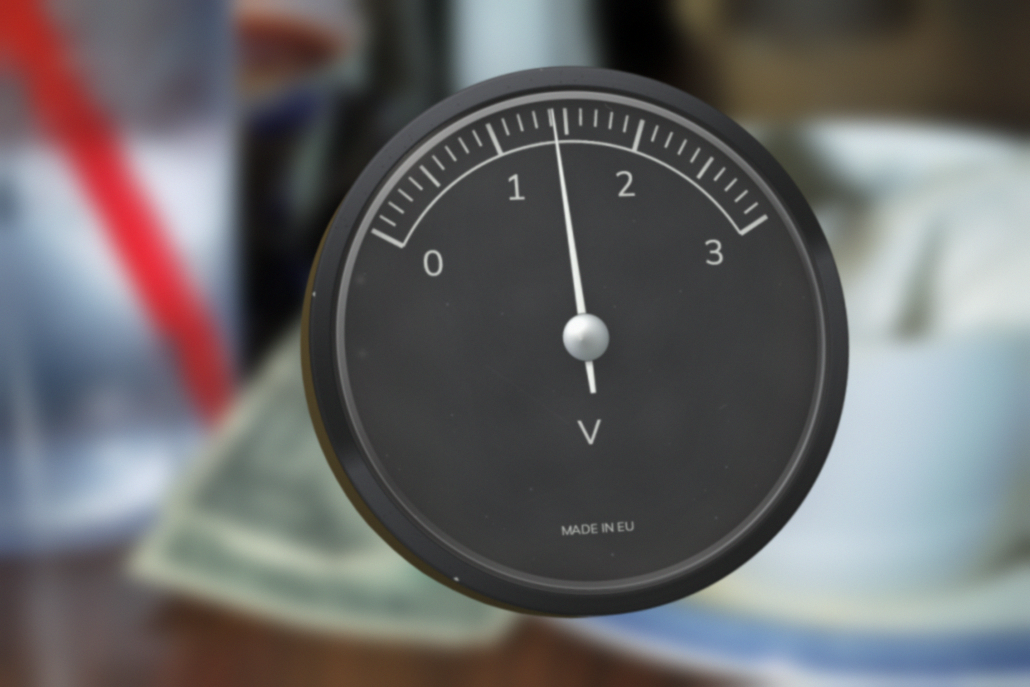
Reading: 1.4 V
